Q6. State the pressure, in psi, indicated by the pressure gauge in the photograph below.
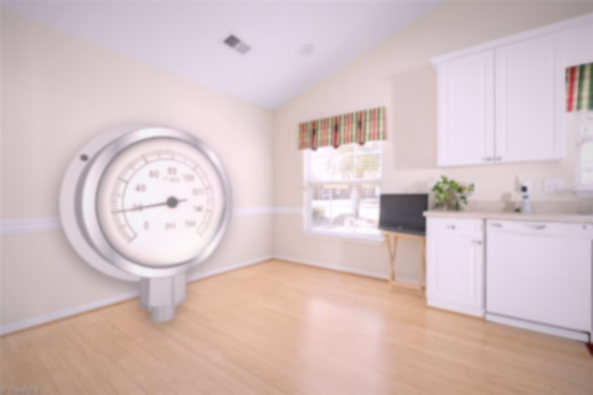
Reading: 20 psi
